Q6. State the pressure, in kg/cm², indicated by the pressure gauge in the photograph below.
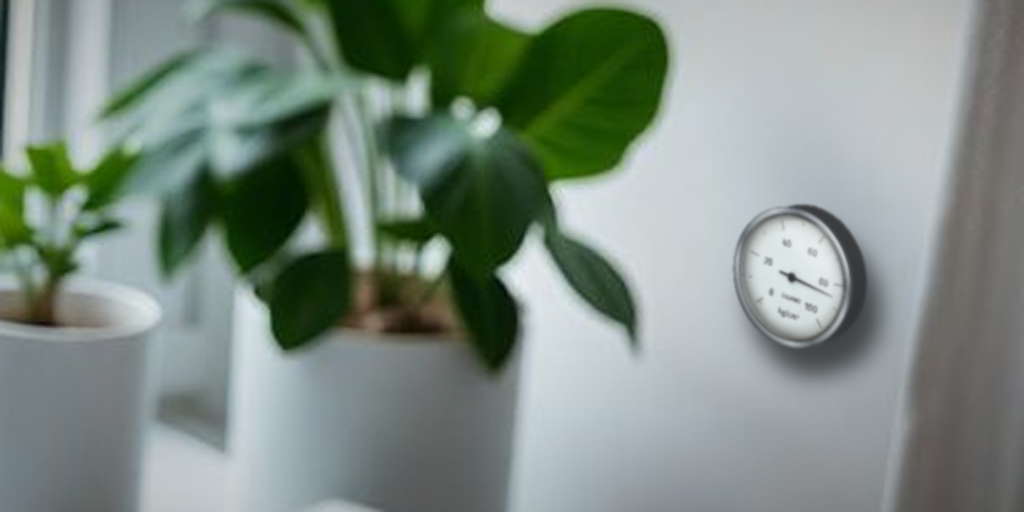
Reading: 85 kg/cm²
